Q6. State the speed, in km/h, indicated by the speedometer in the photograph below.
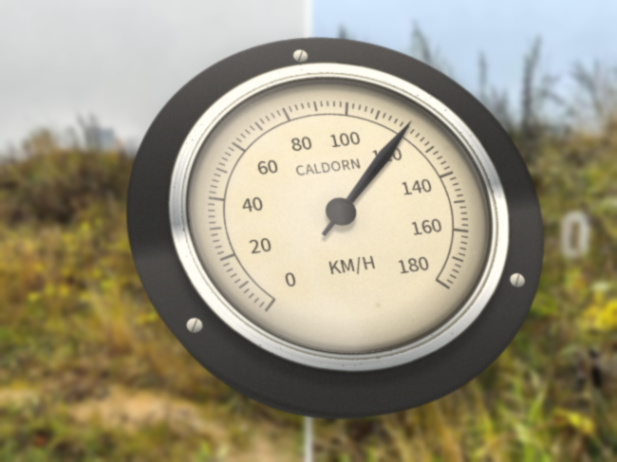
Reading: 120 km/h
